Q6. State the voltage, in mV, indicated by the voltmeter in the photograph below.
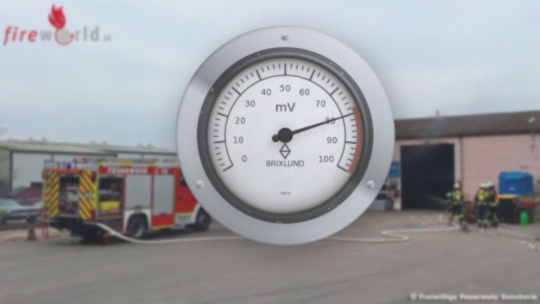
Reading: 80 mV
